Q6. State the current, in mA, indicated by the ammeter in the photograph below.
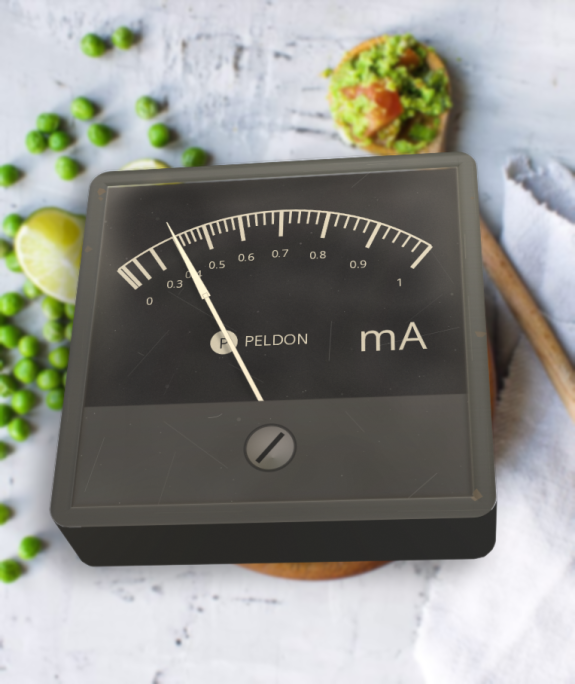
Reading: 0.4 mA
